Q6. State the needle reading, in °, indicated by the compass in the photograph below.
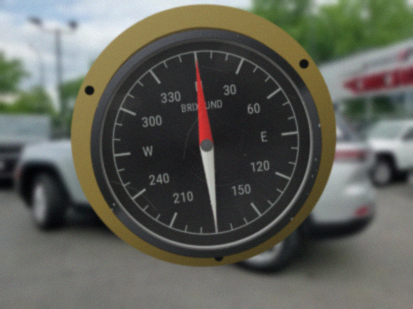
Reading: 0 °
